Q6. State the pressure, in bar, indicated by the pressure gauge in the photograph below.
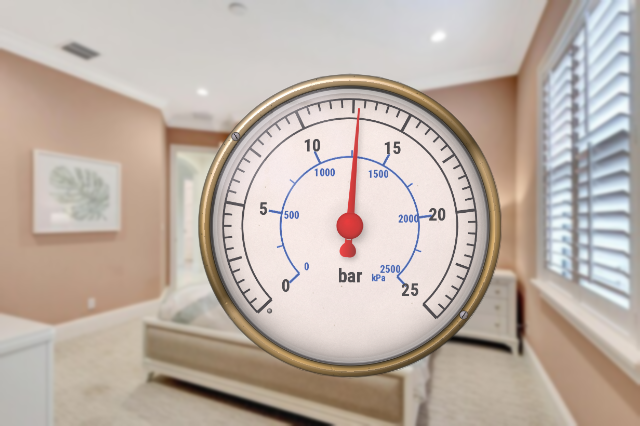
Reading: 12.75 bar
